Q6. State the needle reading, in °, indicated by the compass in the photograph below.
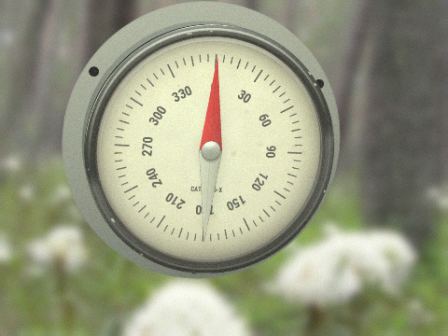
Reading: 0 °
